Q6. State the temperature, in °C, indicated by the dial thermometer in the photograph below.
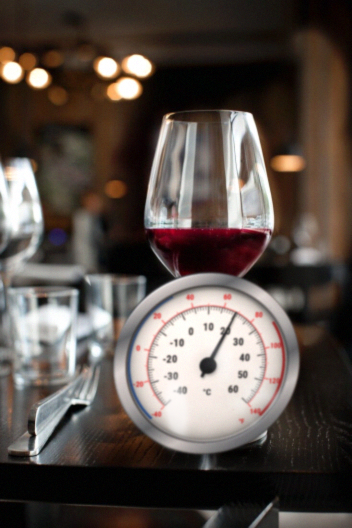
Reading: 20 °C
